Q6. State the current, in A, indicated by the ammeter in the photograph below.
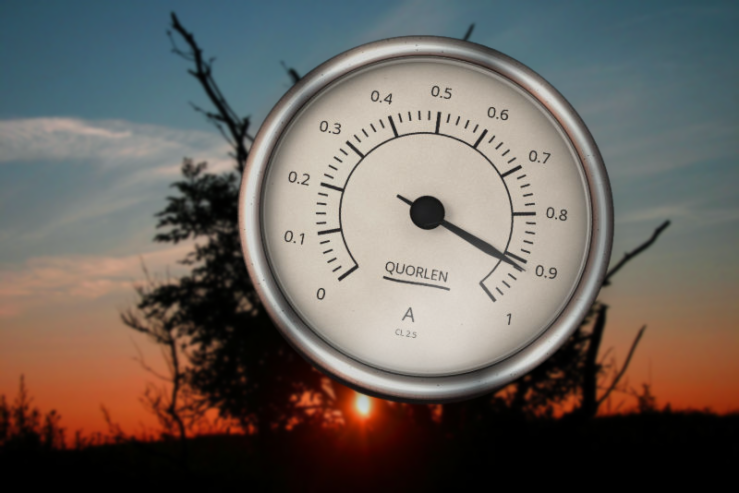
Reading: 0.92 A
